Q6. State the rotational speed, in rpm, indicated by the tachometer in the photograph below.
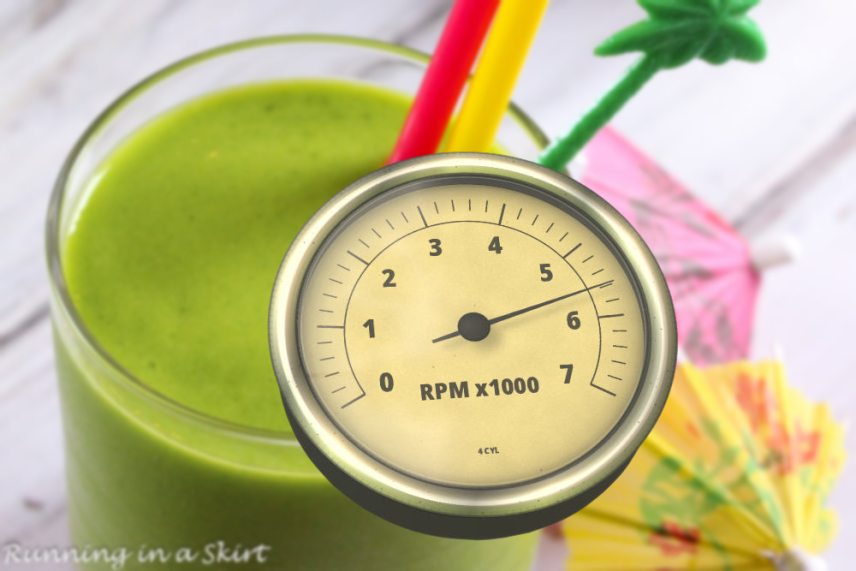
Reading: 5600 rpm
